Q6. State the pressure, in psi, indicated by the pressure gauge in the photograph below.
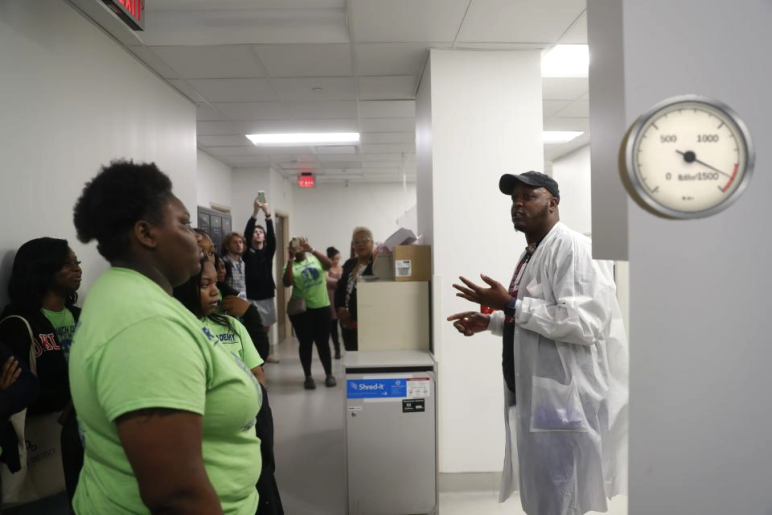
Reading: 1400 psi
